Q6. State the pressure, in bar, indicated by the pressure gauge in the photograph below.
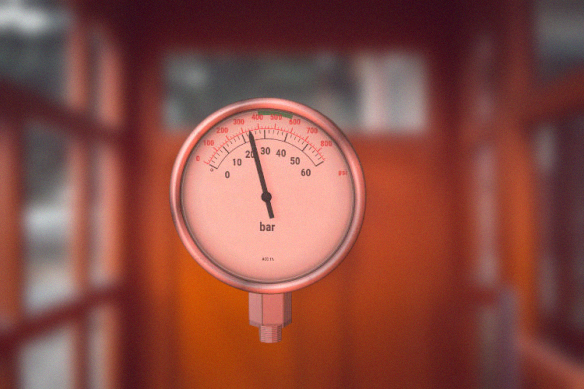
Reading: 24 bar
